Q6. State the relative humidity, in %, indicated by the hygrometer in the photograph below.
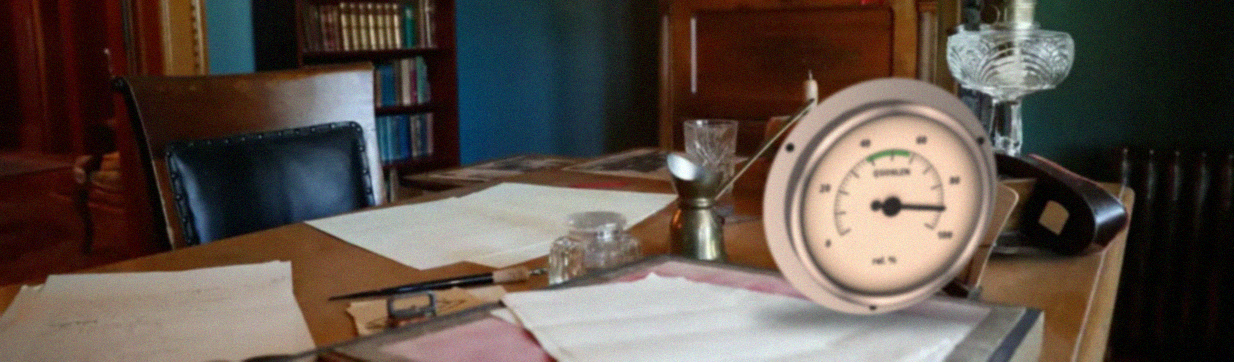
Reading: 90 %
